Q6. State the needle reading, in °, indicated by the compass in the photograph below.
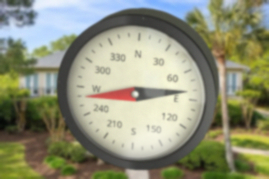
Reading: 260 °
